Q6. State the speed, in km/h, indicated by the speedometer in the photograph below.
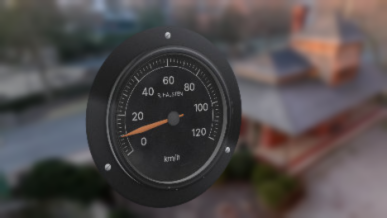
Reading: 10 km/h
